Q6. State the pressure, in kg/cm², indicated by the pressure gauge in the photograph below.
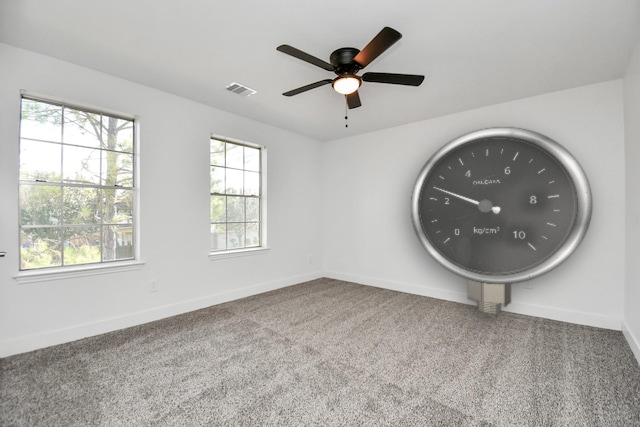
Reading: 2.5 kg/cm²
